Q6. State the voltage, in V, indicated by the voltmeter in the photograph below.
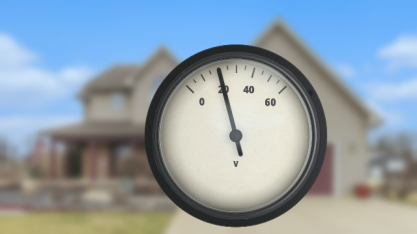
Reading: 20 V
